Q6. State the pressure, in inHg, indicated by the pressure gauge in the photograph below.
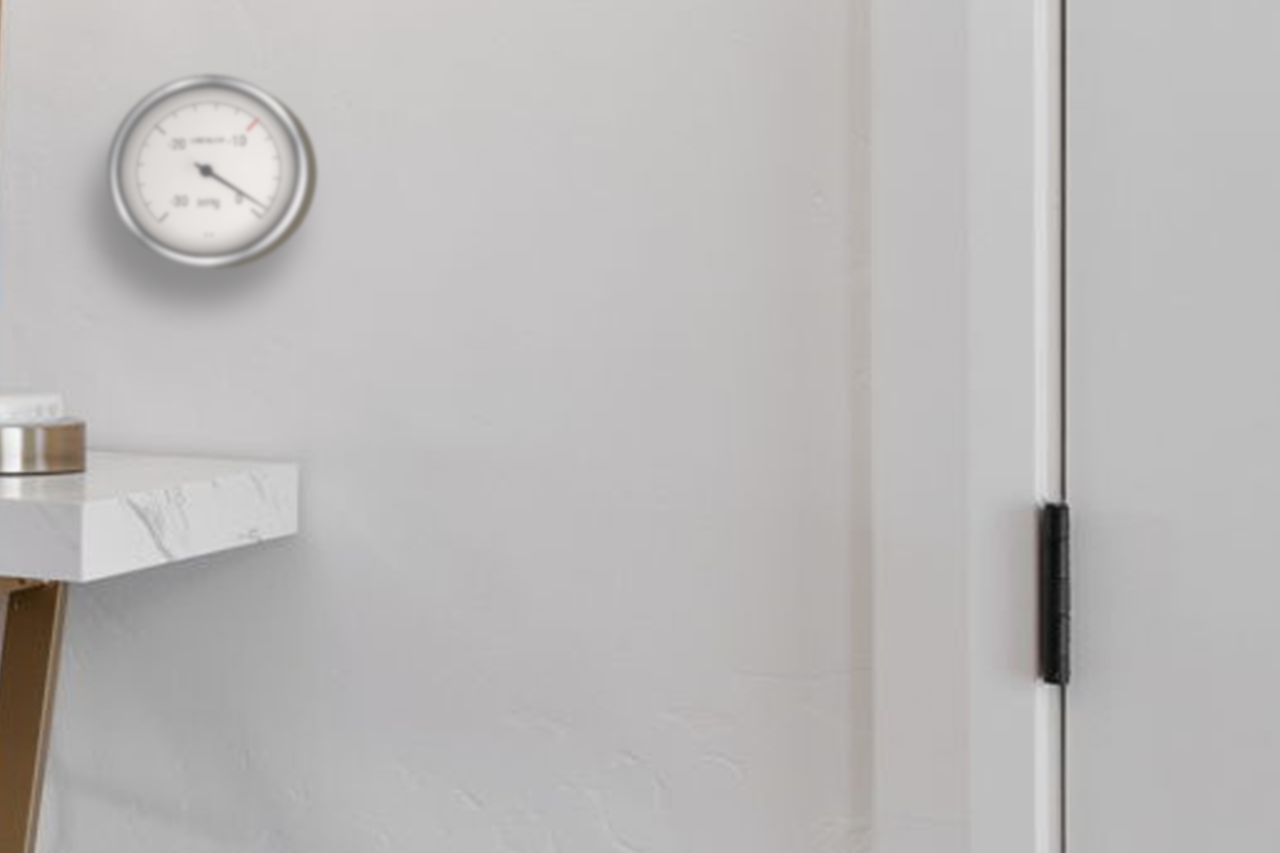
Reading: -1 inHg
